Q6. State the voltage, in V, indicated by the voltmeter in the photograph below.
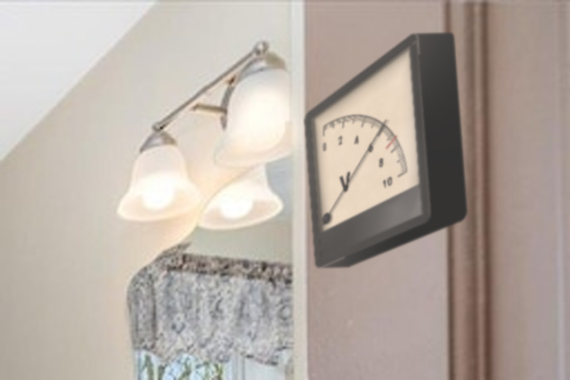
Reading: 6 V
